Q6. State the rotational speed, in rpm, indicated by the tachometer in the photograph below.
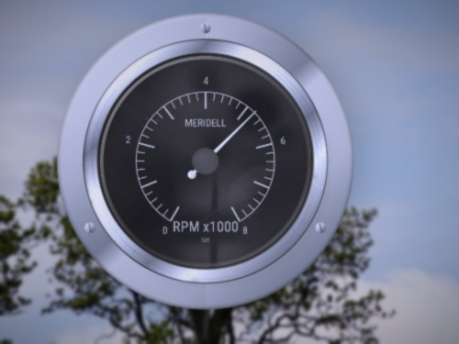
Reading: 5200 rpm
